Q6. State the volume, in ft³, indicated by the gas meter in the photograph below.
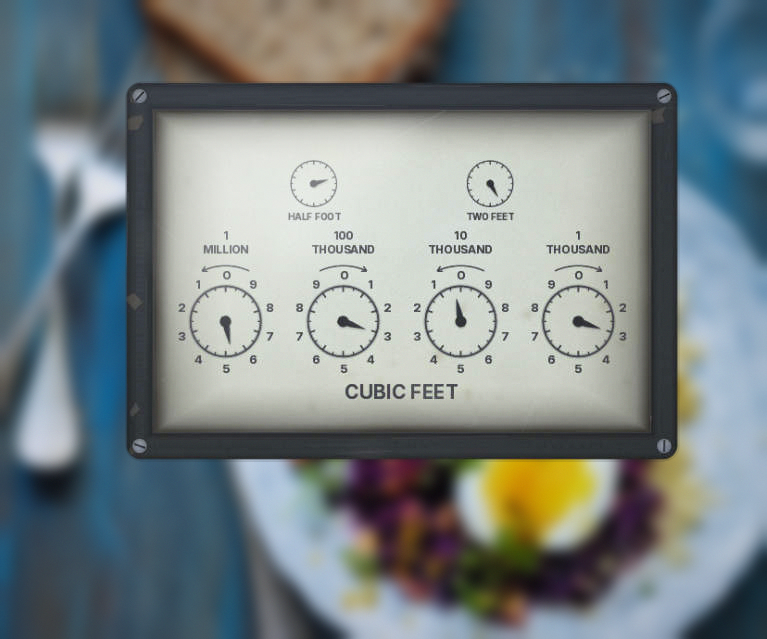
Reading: 530300 ft³
